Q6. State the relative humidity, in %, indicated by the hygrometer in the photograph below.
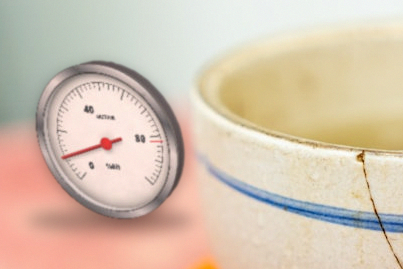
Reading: 10 %
